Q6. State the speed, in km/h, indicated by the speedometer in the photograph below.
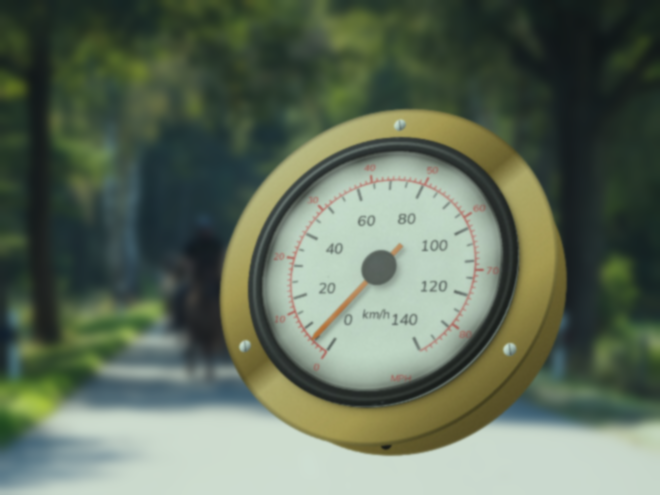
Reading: 5 km/h
